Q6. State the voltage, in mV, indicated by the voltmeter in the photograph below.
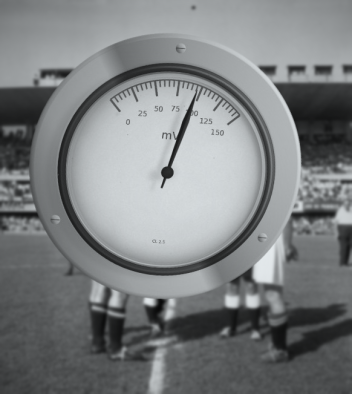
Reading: 95 mV
